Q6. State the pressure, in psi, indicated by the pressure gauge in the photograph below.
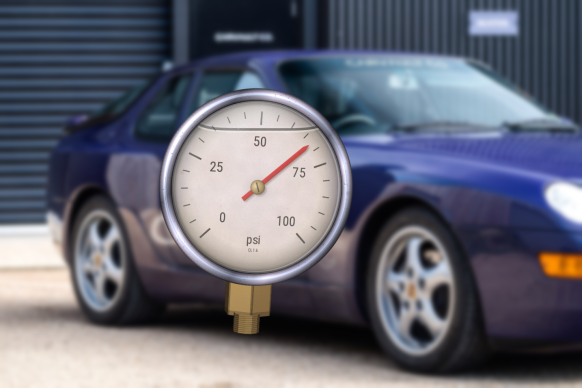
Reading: 67.5 psi
